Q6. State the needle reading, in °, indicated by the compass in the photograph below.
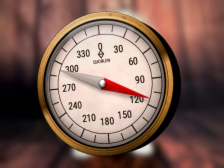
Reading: 112.5 °
